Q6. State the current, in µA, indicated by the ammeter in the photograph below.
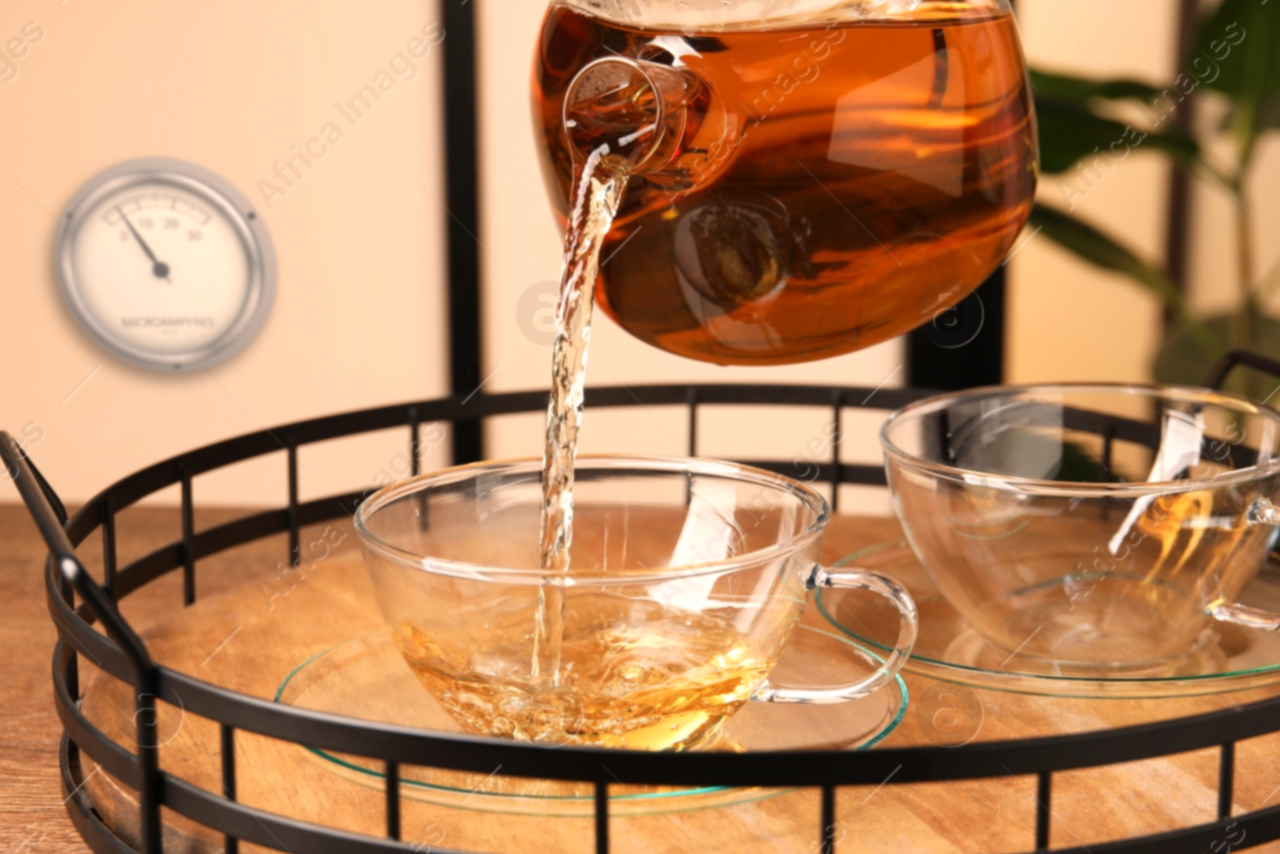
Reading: 5 µA
